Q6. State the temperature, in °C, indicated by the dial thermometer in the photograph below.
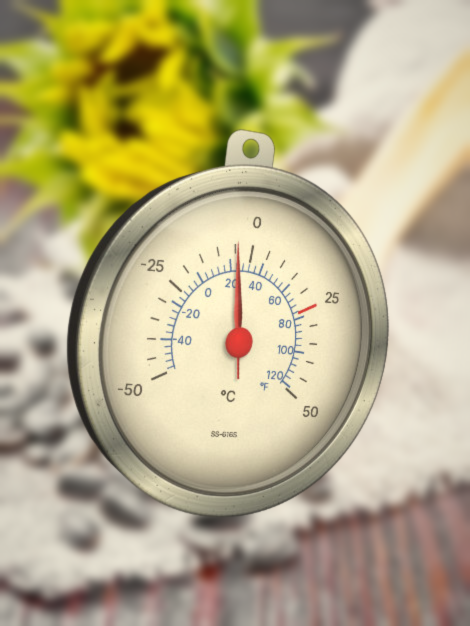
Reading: -5 °C
